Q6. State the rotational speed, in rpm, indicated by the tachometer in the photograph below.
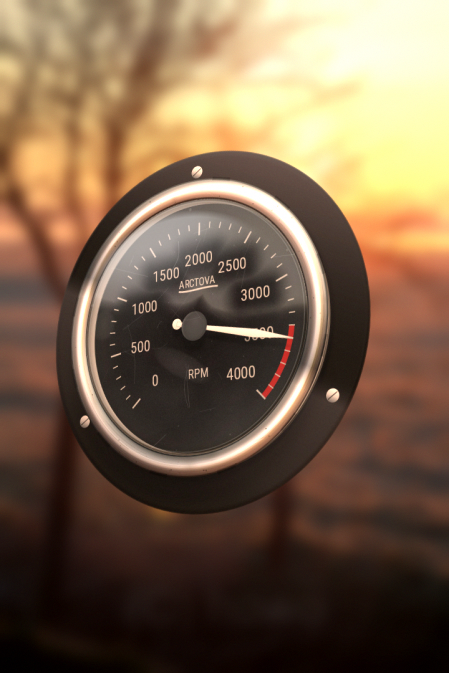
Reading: 3500 rpm
